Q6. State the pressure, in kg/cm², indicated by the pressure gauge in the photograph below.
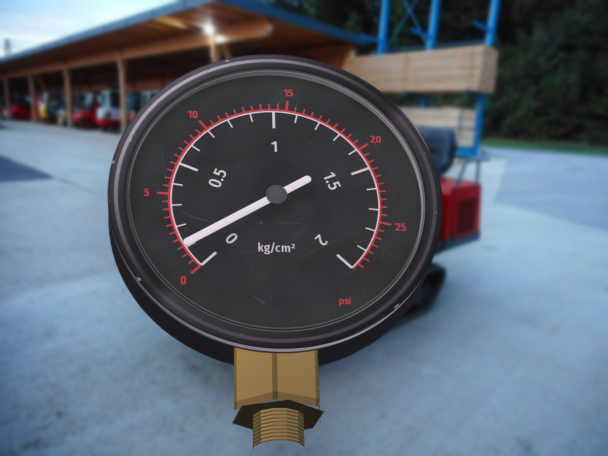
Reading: 0.1 kg/cm²
